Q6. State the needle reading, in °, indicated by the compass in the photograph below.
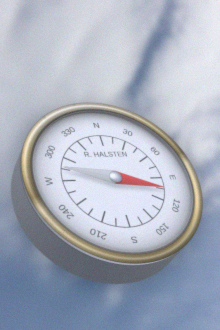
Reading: 105 °
